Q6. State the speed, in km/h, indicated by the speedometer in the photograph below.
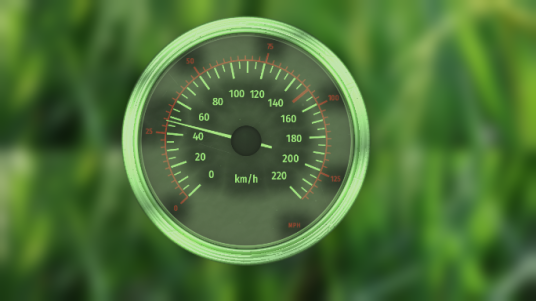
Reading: 47.5 km/h
